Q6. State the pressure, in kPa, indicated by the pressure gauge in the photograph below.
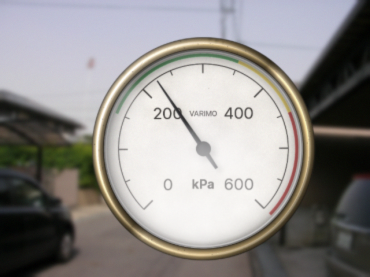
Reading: 225 kPa
